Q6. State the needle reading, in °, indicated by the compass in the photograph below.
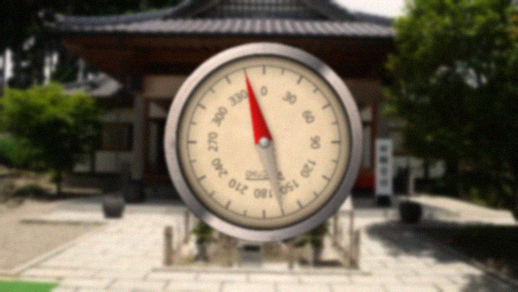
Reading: 345 °
